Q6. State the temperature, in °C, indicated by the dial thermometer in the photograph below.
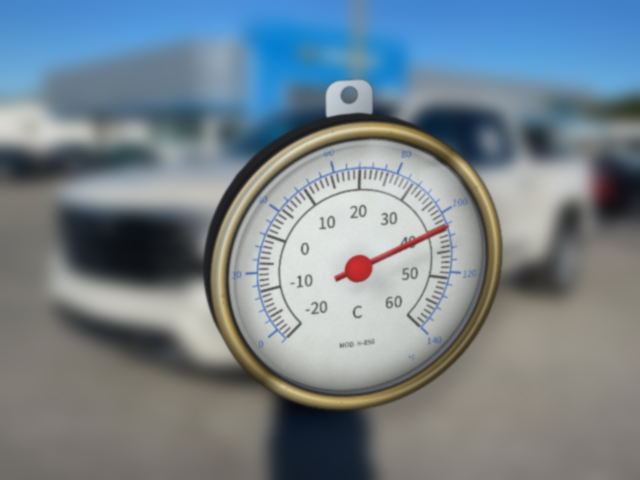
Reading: 40 °C
